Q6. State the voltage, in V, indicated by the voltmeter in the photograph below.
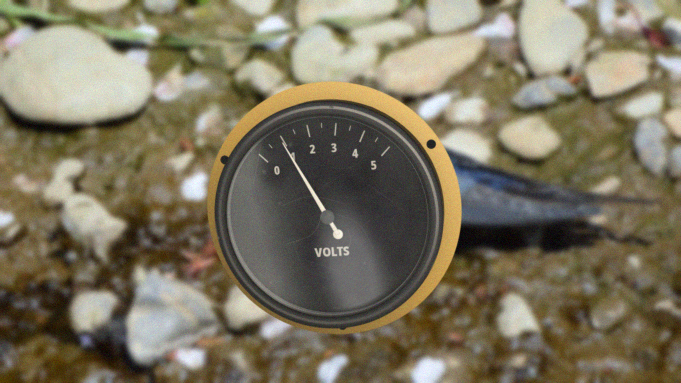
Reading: 1 V
